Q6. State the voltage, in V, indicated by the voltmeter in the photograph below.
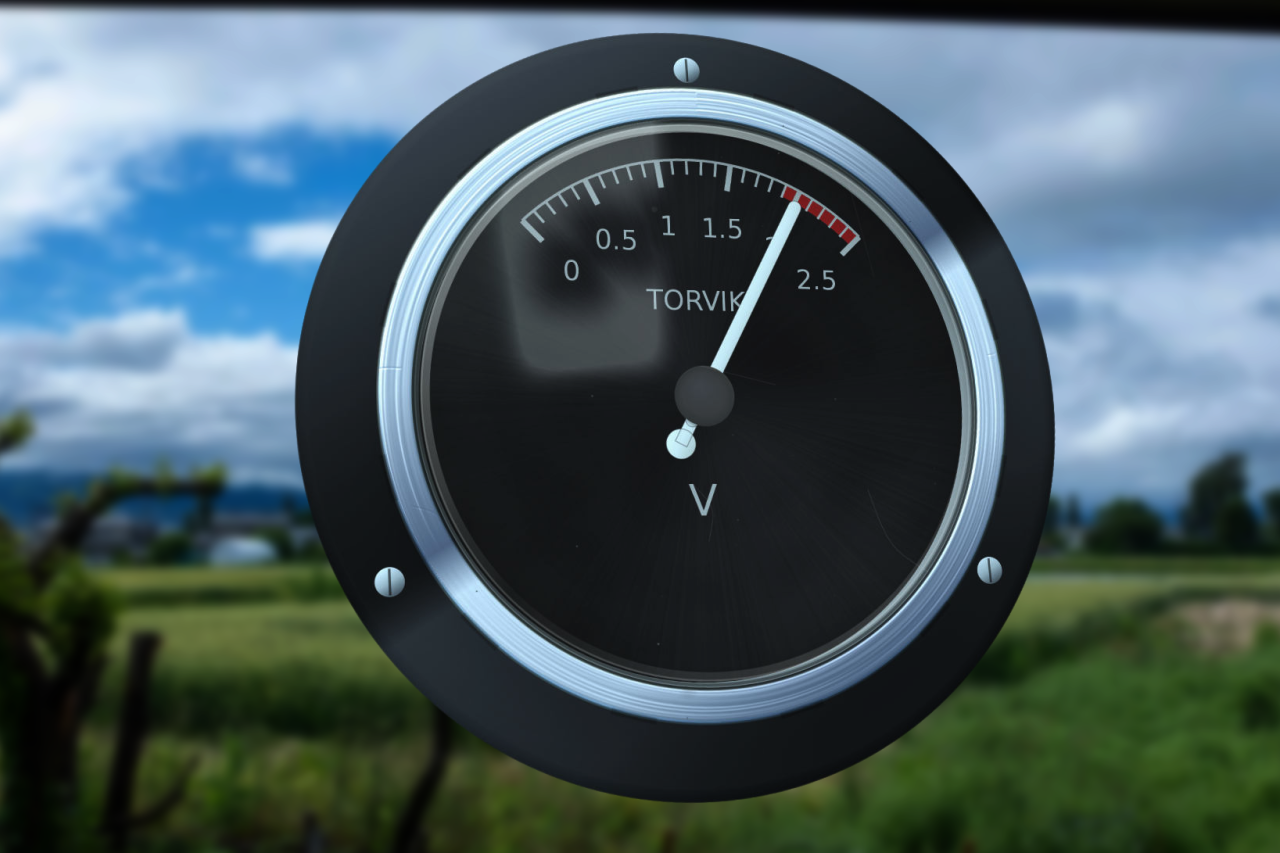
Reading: 2 V
